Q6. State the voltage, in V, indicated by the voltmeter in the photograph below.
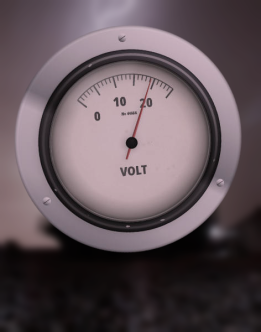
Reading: 19 V
